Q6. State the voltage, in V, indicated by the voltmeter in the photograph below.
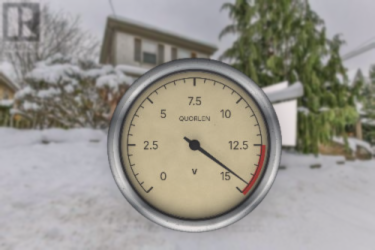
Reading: 14.5 V
